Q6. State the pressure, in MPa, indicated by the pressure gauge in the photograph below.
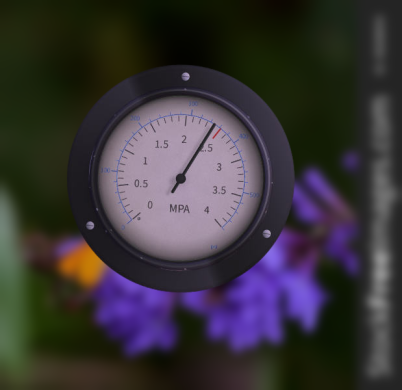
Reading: 2.4 MPa
